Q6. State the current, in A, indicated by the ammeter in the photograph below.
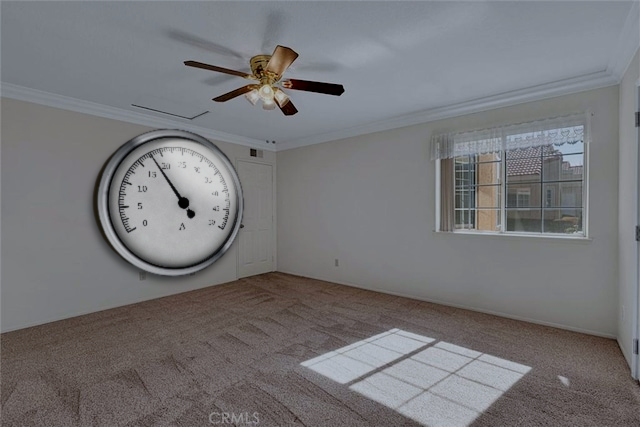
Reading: 17.5 A
